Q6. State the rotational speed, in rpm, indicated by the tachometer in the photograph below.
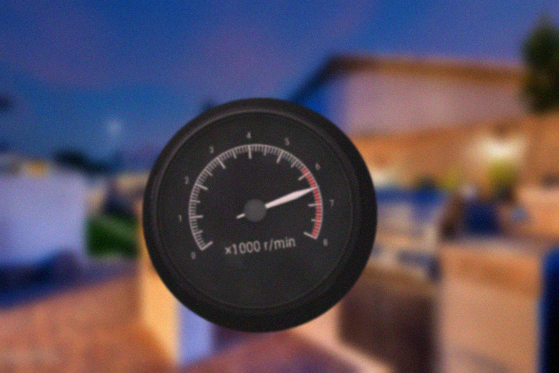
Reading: 6500 rpm
